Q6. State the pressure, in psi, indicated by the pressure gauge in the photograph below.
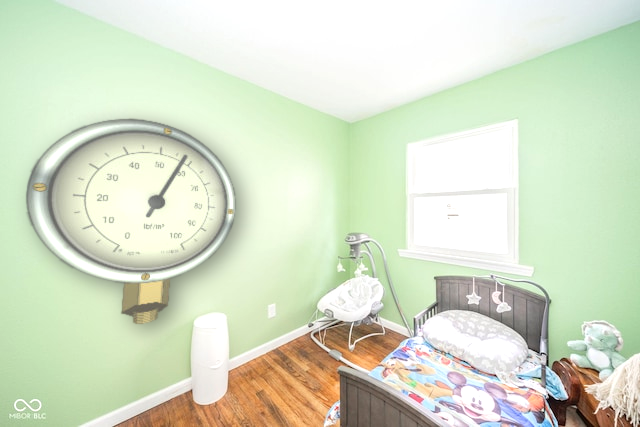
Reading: 57.5 psi
